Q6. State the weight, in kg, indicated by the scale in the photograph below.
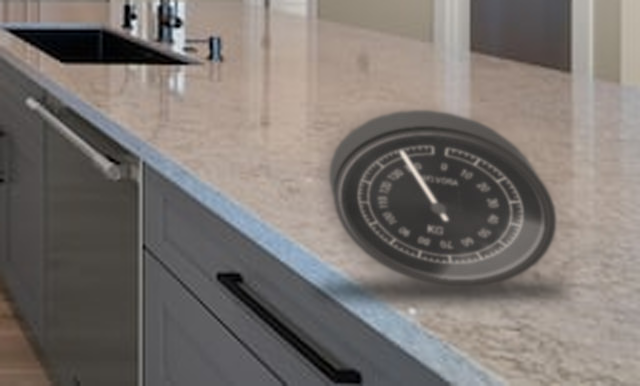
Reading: 140 kg
